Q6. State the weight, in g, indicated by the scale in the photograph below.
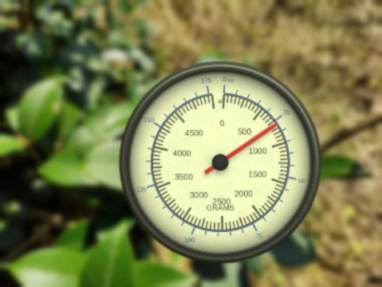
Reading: 750 g
